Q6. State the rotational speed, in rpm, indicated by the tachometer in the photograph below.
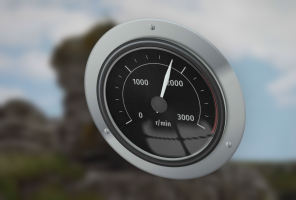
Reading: 1800 rpm
